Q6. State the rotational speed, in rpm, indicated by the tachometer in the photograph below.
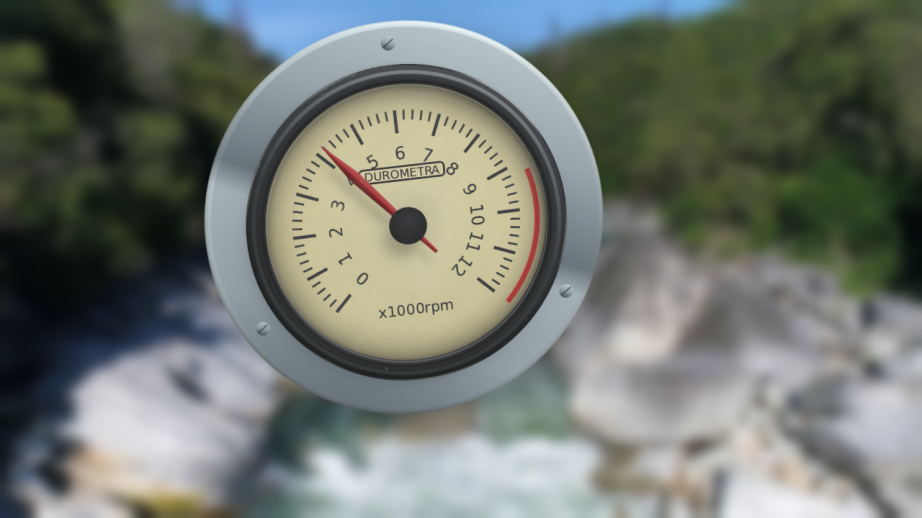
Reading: 4200 rpm
